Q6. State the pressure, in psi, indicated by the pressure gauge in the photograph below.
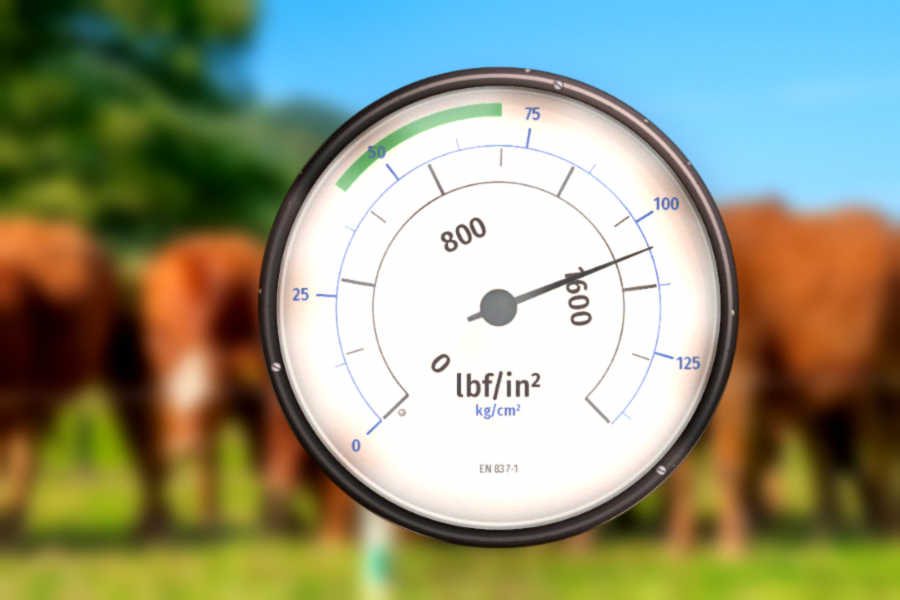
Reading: 1500 psi
